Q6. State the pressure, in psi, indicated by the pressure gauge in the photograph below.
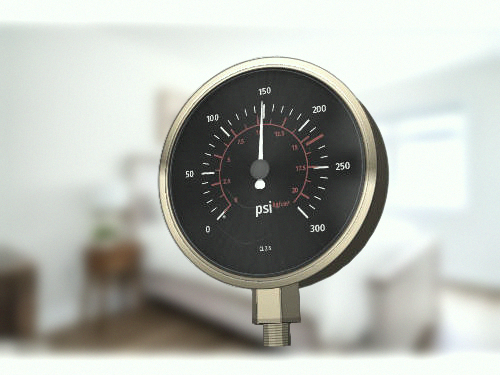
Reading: 150 psi
